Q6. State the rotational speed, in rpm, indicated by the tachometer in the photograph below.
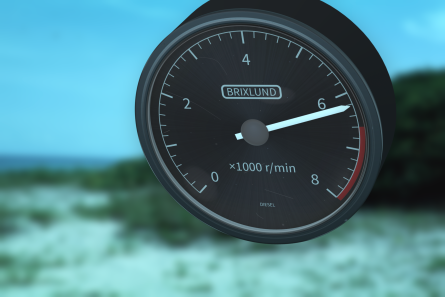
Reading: 6200 rpm
